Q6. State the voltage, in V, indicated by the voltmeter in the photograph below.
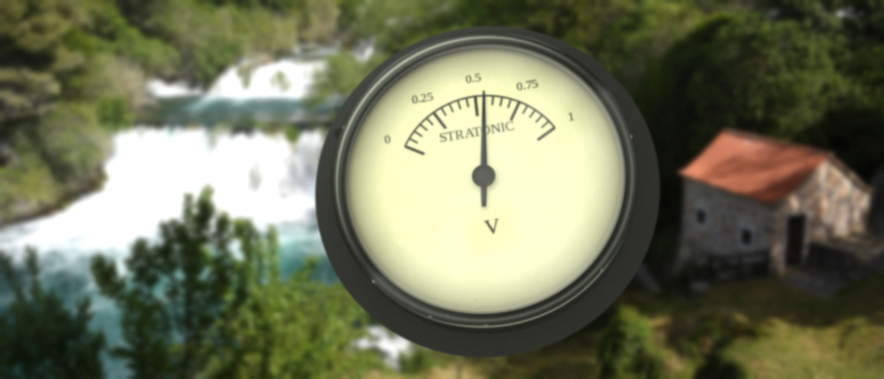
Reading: 0.55 V
